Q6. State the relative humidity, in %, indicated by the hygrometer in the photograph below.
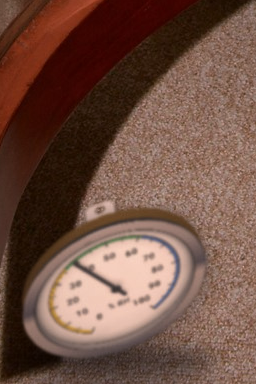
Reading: 40 %
